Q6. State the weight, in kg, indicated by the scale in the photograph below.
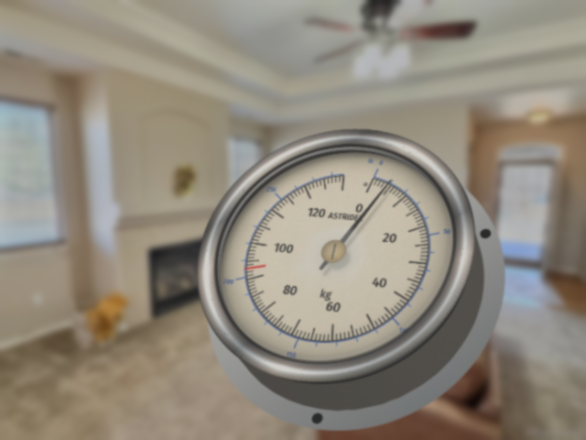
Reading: 5 kg
